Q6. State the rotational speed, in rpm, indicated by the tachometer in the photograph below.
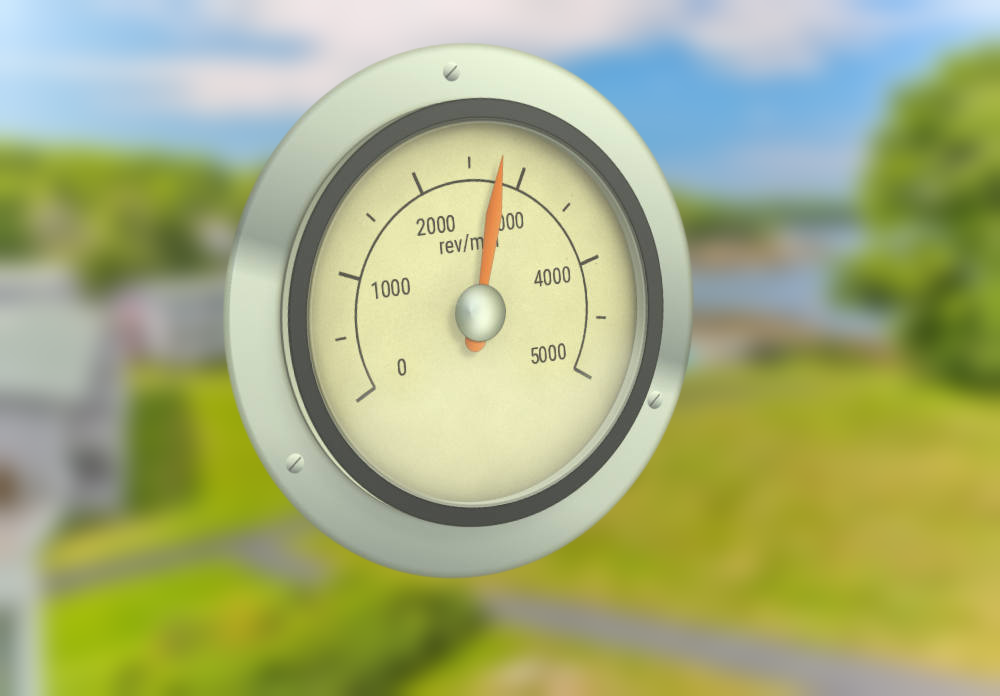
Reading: 2750 rpm
